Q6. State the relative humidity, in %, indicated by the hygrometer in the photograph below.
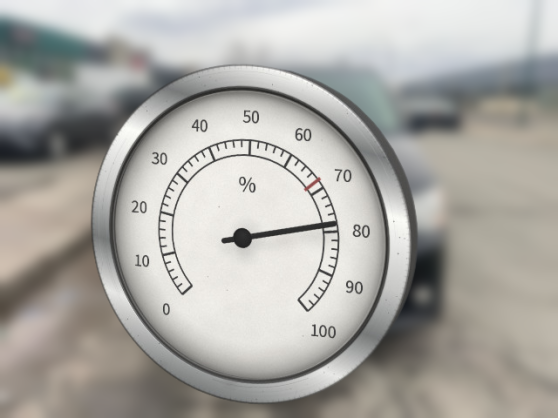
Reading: 78 %
